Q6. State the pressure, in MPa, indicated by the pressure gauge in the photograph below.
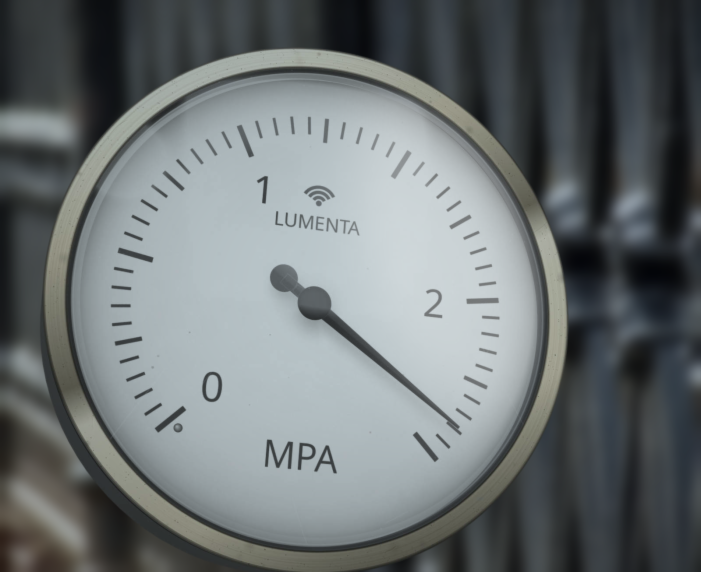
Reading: 2.4 MPa
